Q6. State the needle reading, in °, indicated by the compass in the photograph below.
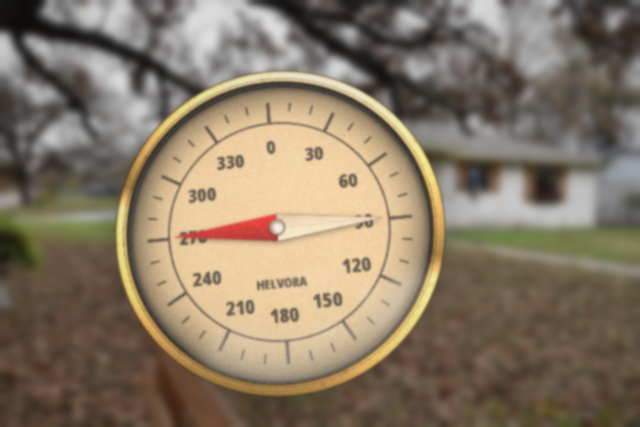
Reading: 270 °
